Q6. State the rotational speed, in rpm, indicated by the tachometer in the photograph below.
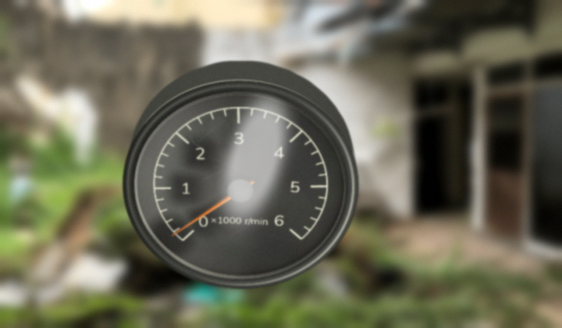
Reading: 200 rpm
